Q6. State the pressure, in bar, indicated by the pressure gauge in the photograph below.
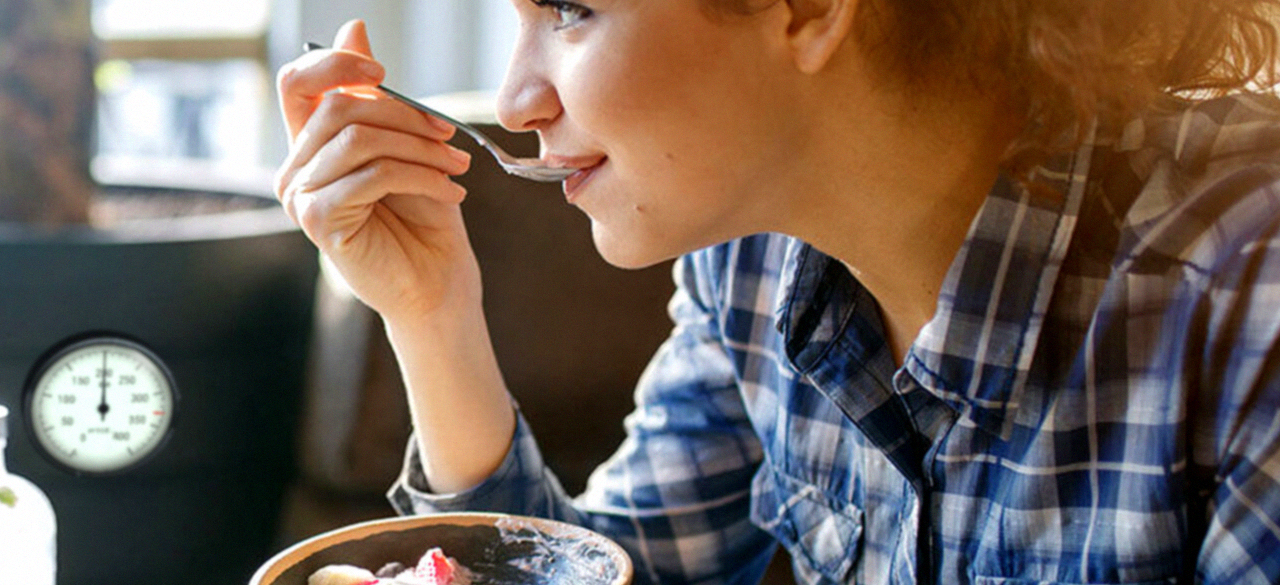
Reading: 200 bar
